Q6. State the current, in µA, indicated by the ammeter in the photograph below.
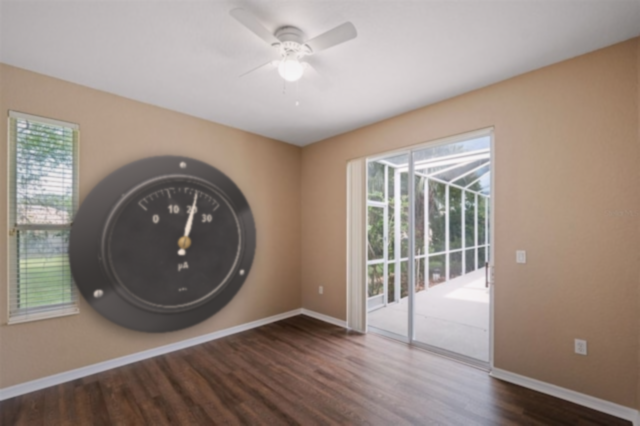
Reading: 20 µA
